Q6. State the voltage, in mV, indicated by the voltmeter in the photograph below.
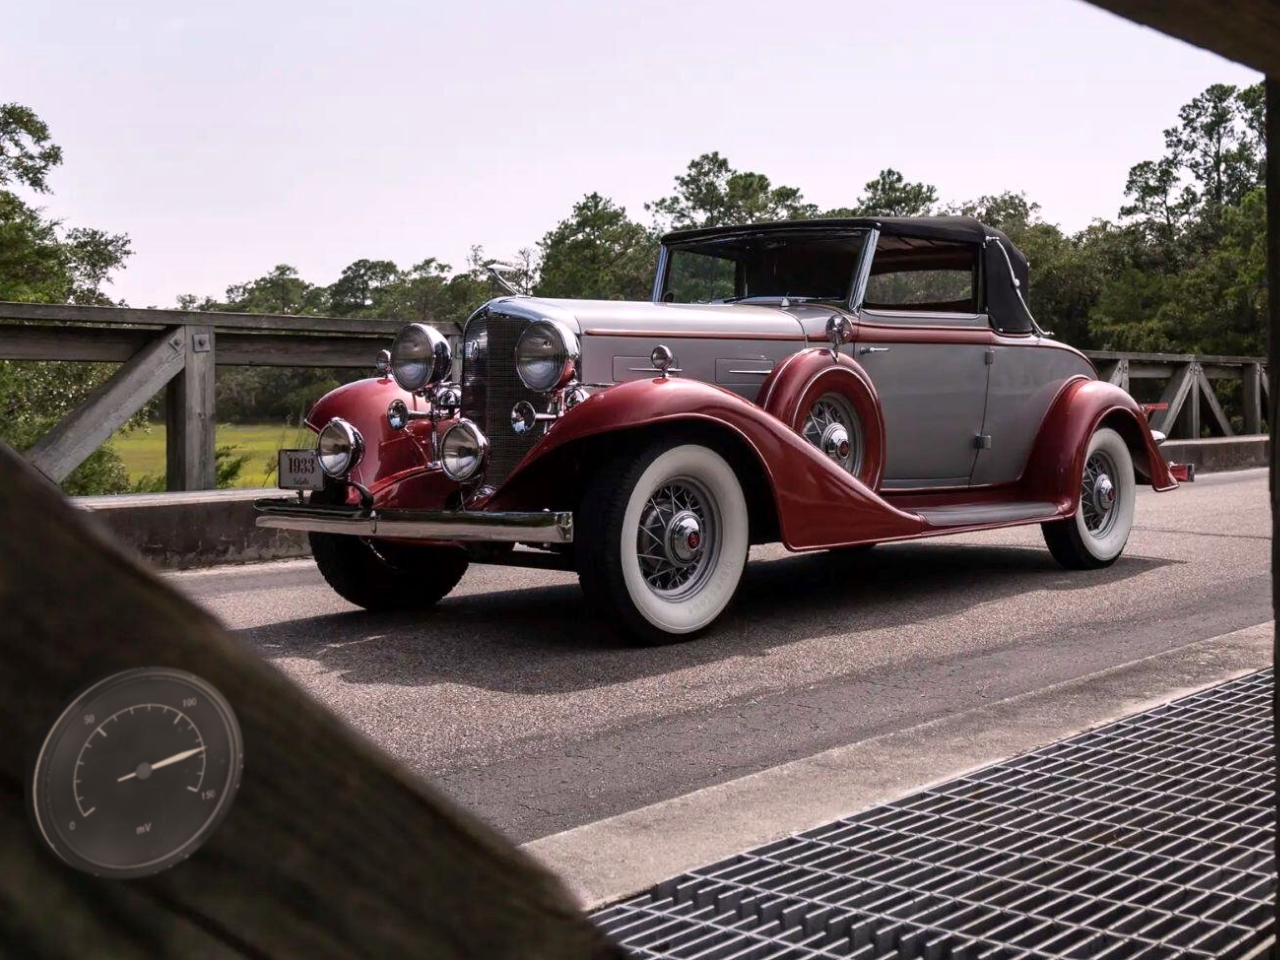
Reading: 125 mV
